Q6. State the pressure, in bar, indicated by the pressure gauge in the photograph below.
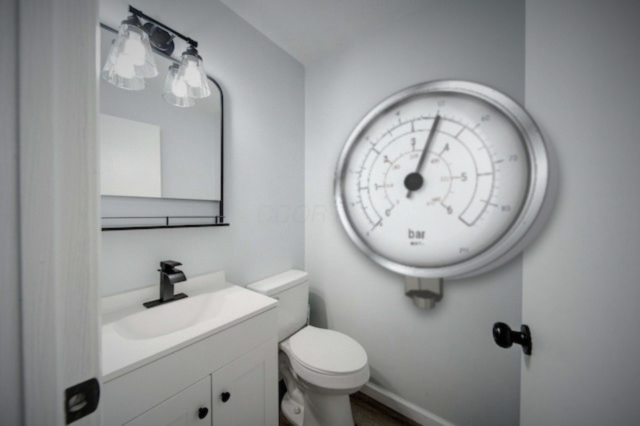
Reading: 3.5 bar
